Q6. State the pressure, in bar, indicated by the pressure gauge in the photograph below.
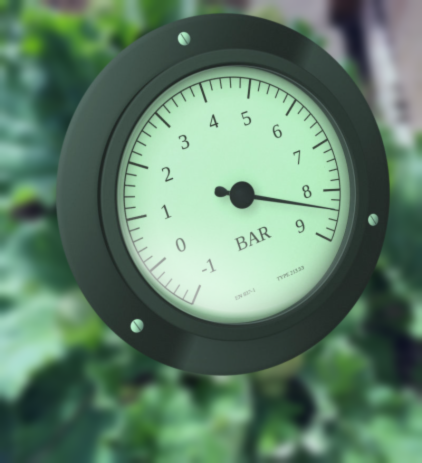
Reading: 8.4 bar
